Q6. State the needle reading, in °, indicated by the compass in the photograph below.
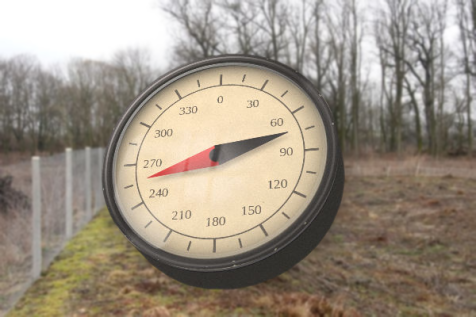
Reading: 255 °
